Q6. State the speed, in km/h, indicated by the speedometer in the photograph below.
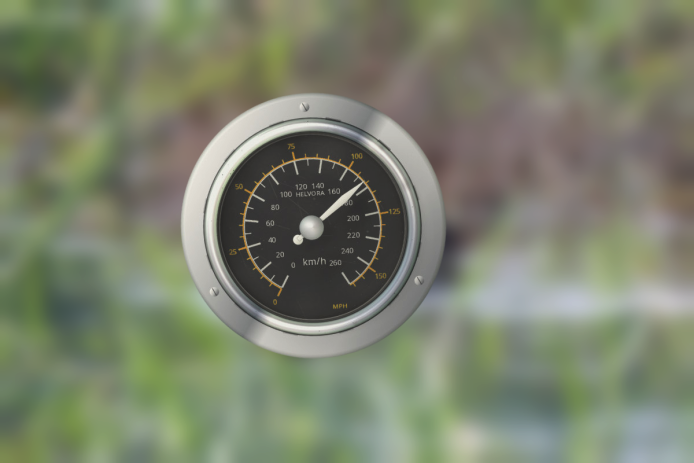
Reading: 175 km/h
